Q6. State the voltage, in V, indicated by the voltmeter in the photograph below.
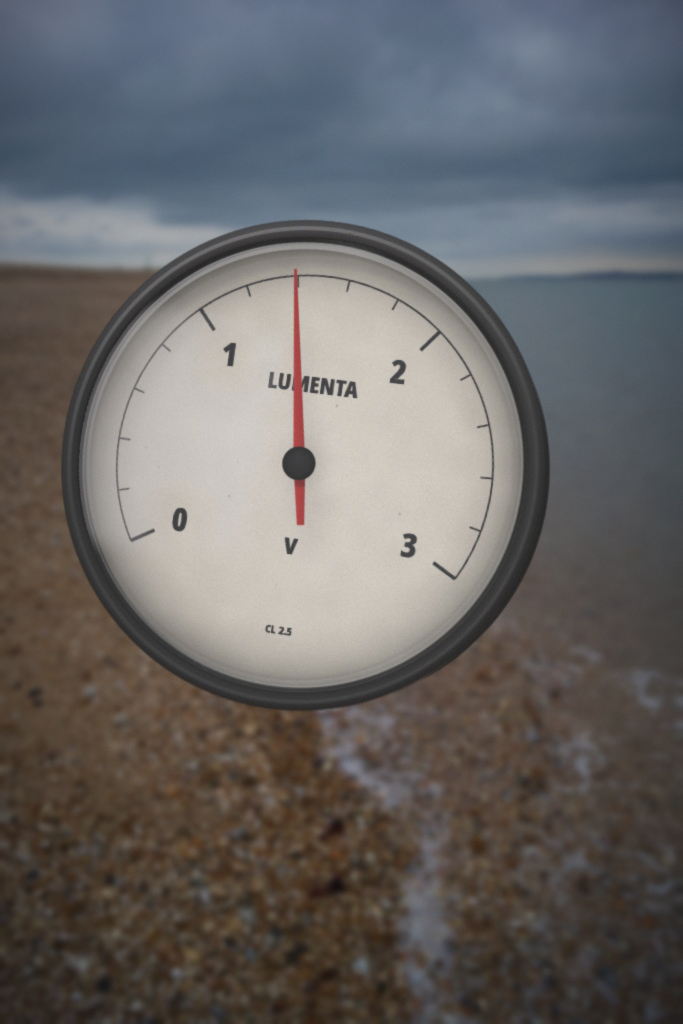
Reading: 1.4 V
